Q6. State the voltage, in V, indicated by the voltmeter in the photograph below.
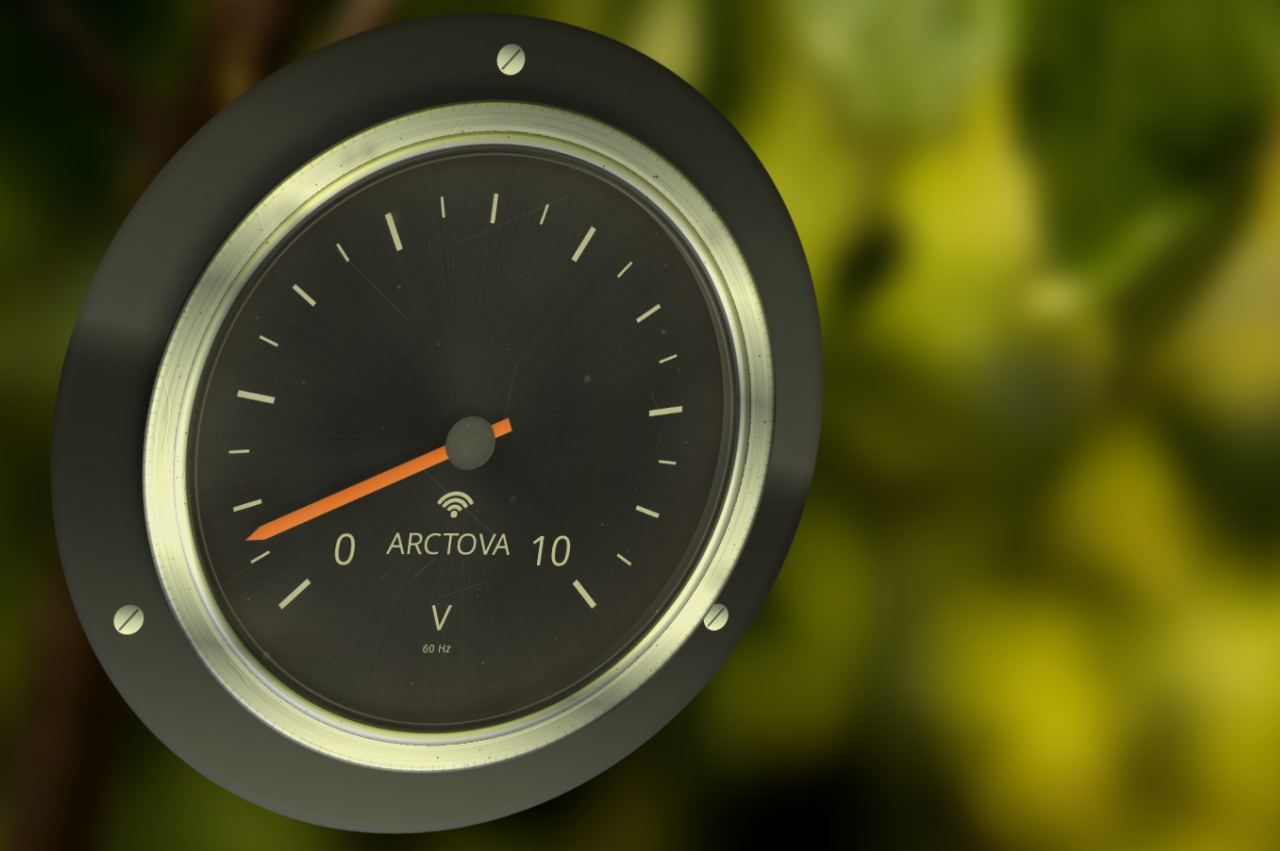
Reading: 0.75 V
